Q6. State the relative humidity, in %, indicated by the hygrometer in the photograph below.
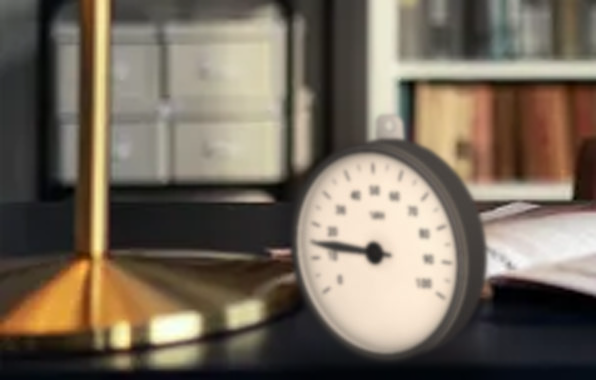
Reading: 15 %
